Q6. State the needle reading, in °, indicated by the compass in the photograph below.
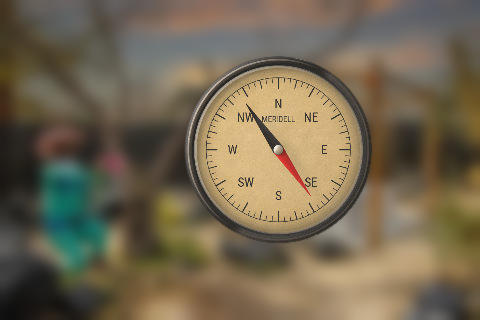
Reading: 145 °
